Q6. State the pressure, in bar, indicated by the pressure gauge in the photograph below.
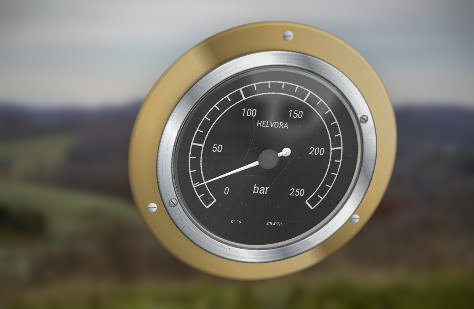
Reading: 20 bar
